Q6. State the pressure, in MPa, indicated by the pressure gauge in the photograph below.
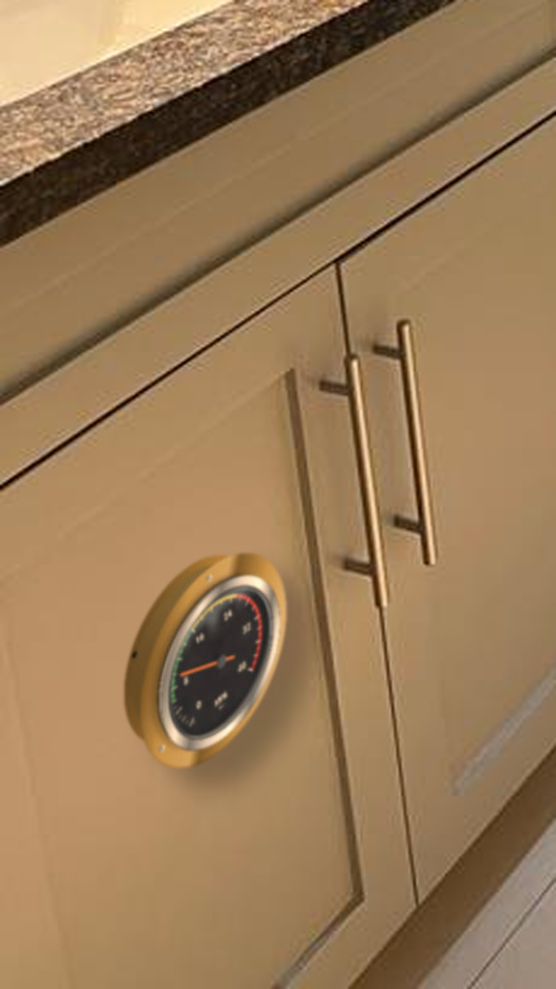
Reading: 10 MPa
